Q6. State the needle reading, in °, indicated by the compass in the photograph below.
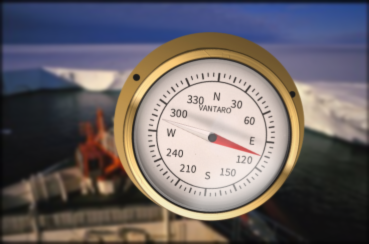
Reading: 105 °
